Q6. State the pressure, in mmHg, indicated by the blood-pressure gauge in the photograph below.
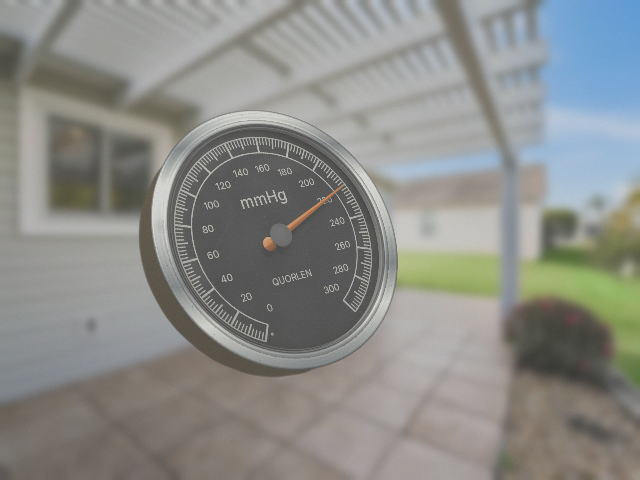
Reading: 220 mmHg
